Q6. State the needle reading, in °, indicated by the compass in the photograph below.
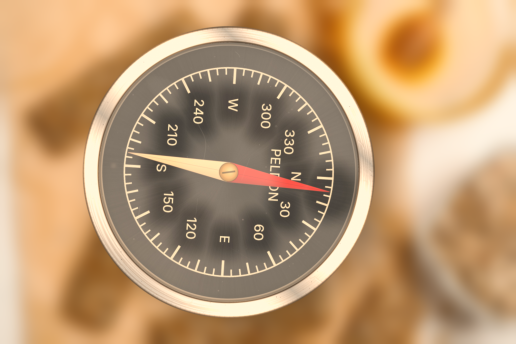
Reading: 7.5 °
